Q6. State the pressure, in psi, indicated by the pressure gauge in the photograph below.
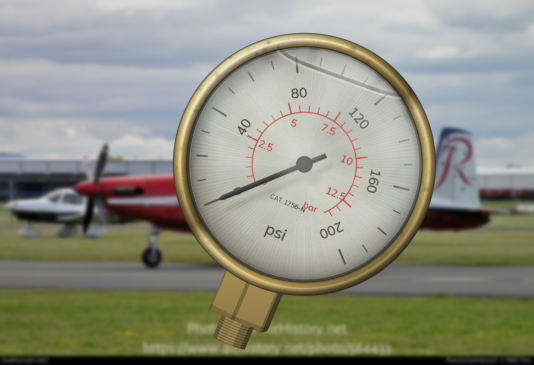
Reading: 0 psi
